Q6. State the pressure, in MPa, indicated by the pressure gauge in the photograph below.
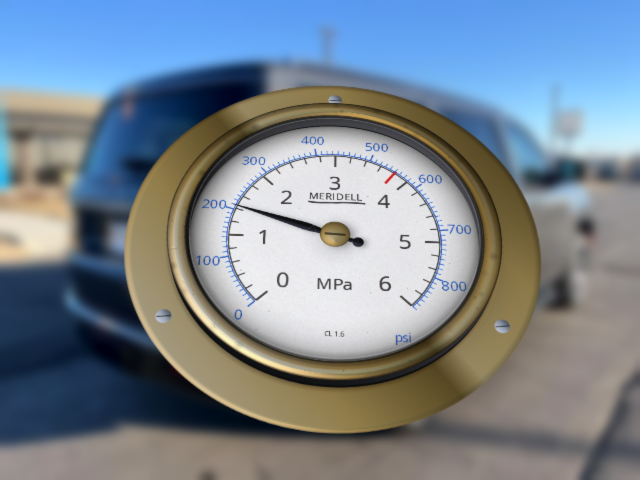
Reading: 1.4 MPa
